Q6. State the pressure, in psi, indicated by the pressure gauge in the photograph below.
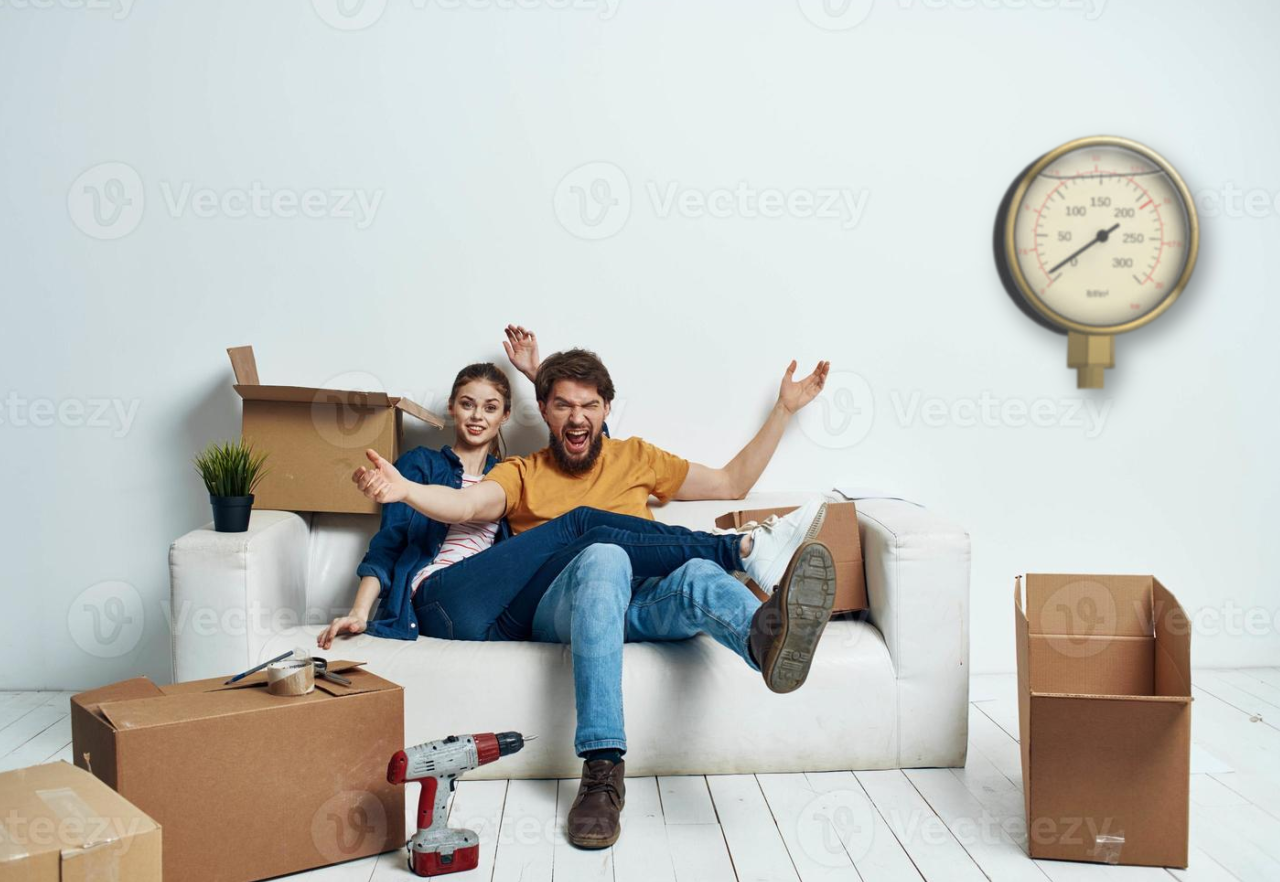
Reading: 10 psi
